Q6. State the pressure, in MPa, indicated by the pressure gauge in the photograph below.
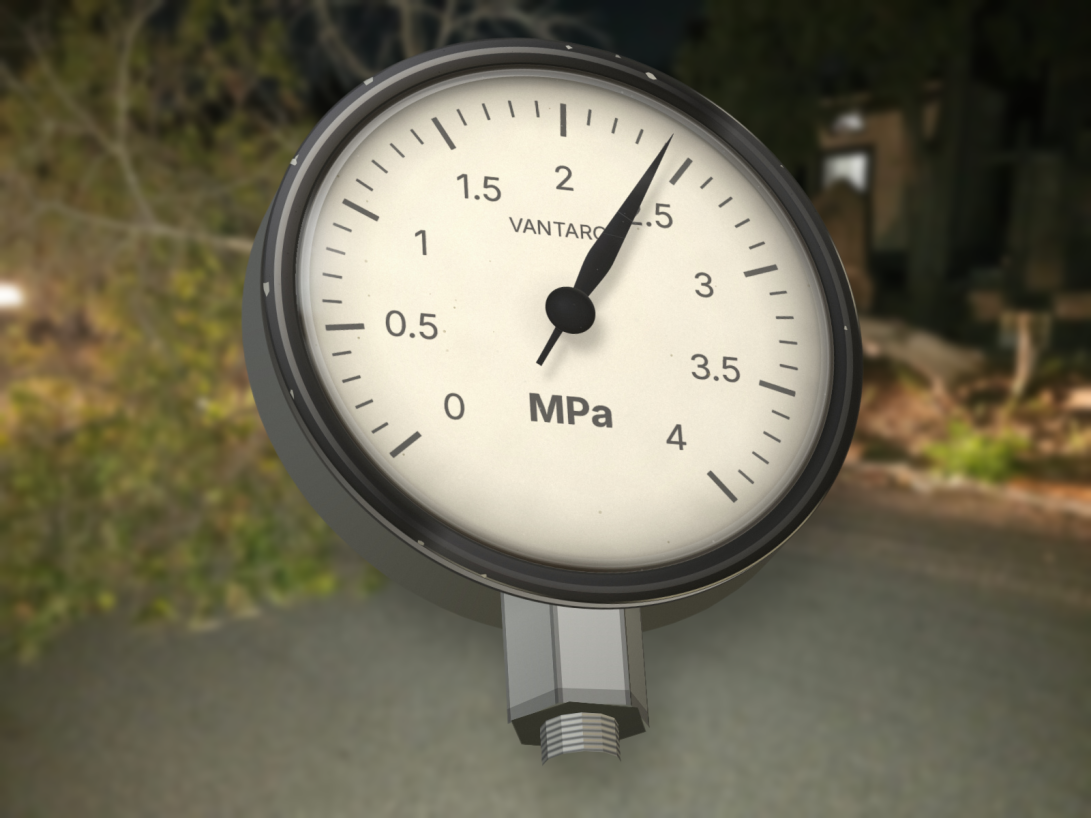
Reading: 2.4 MPa
